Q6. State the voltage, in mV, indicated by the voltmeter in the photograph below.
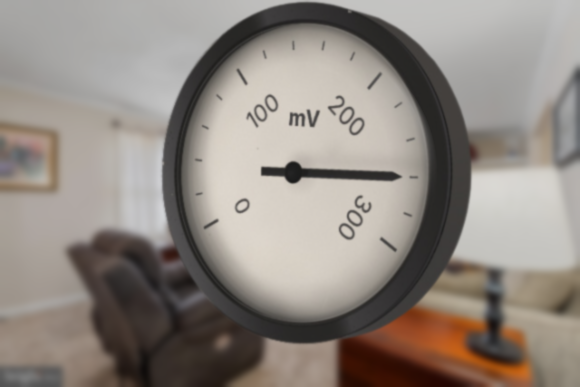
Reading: 260 mV
